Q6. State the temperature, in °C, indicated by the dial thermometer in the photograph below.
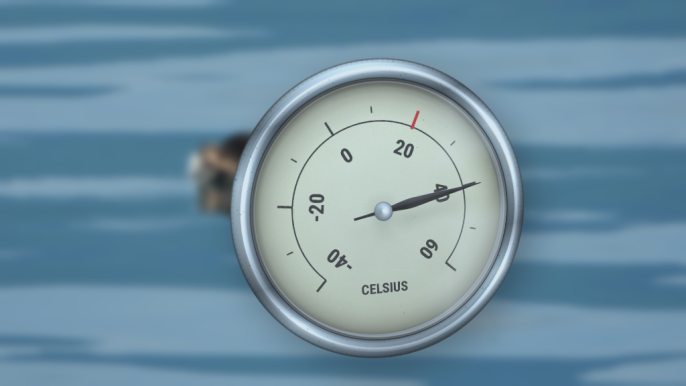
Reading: 40 °C
